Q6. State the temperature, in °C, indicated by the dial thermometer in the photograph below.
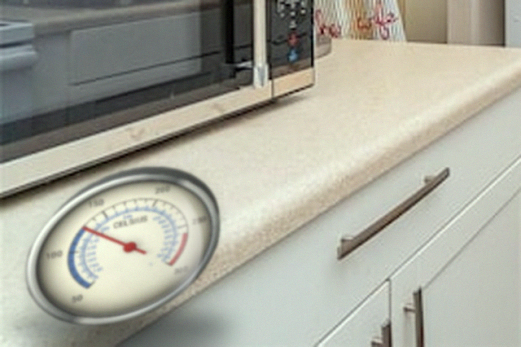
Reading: 130 °C
